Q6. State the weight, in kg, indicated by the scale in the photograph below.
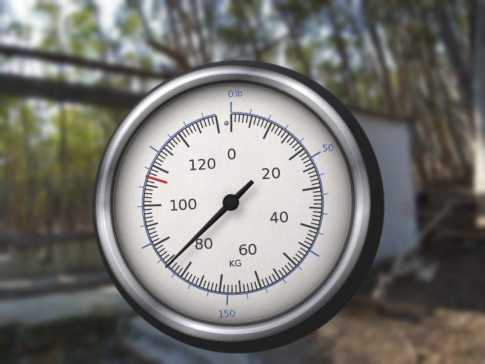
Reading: 84 kg
